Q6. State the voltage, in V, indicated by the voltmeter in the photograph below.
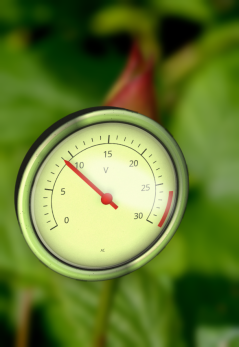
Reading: 9 V
